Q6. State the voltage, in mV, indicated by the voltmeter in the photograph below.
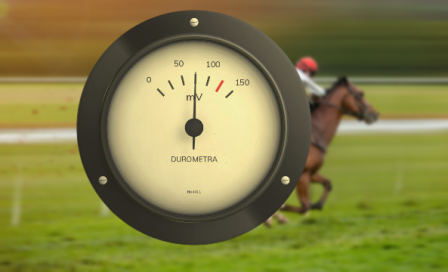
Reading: 75 mV
